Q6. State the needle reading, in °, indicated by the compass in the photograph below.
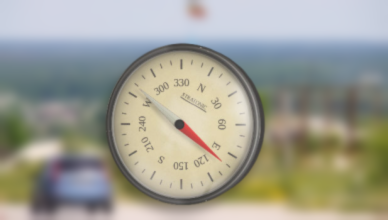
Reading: 100 °
